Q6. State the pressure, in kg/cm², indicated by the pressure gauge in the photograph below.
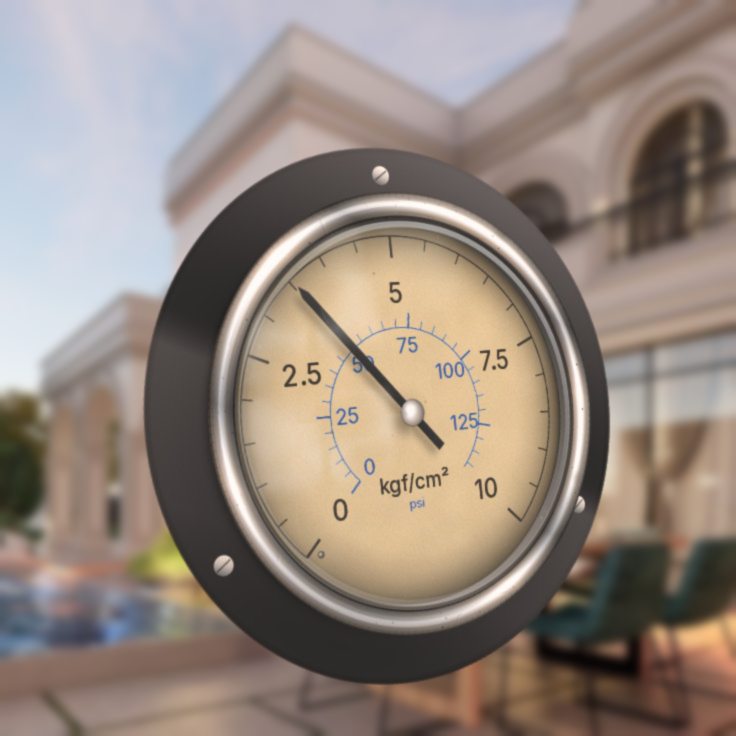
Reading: 3.5 kg/cm²
